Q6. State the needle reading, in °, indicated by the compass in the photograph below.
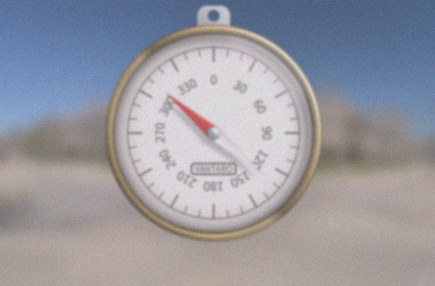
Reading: 310 °
